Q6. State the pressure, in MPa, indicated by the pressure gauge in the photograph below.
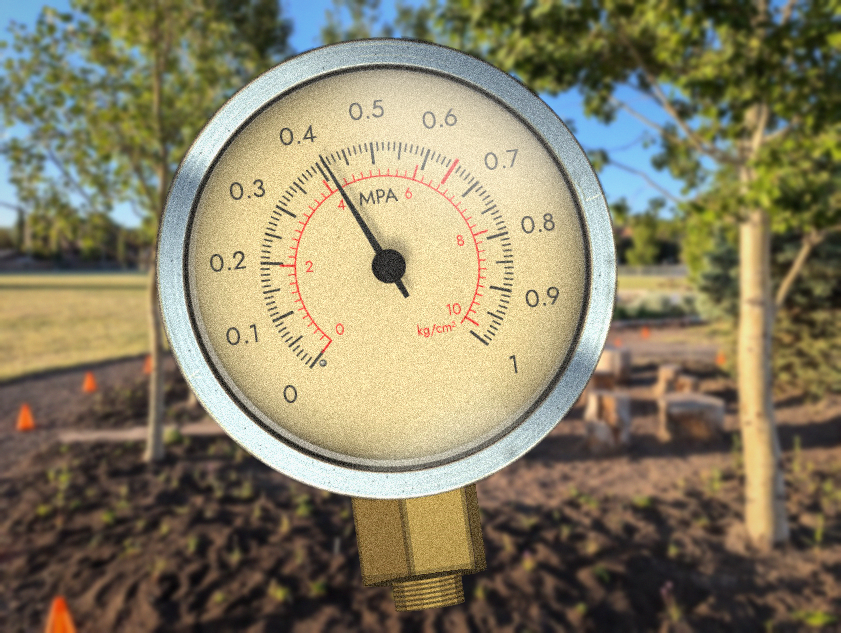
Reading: 0.41 MPa
